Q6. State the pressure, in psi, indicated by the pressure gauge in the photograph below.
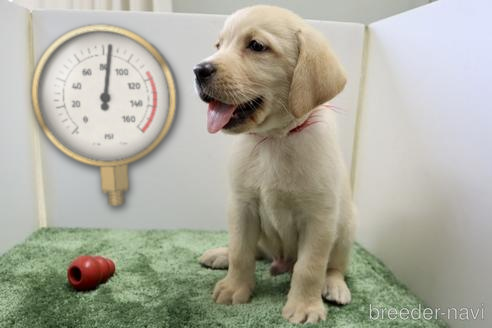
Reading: 85 psi
